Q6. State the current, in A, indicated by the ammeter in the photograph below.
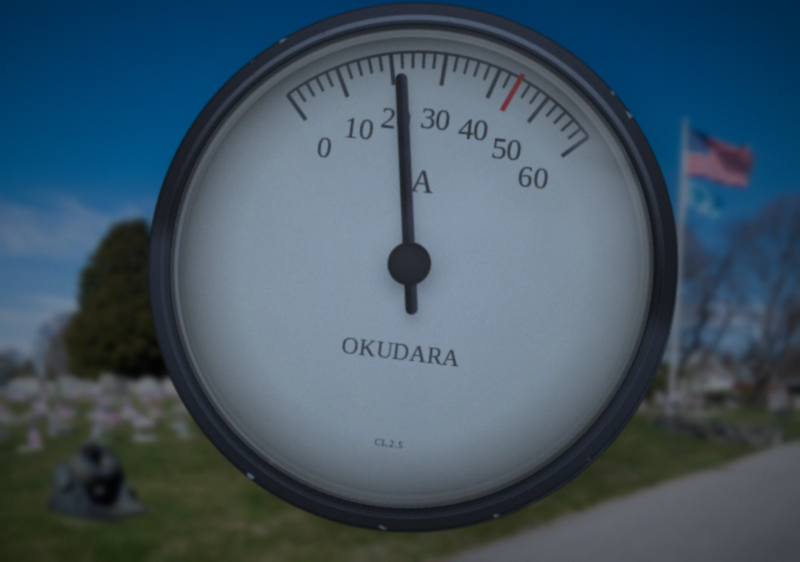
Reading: 22 A
